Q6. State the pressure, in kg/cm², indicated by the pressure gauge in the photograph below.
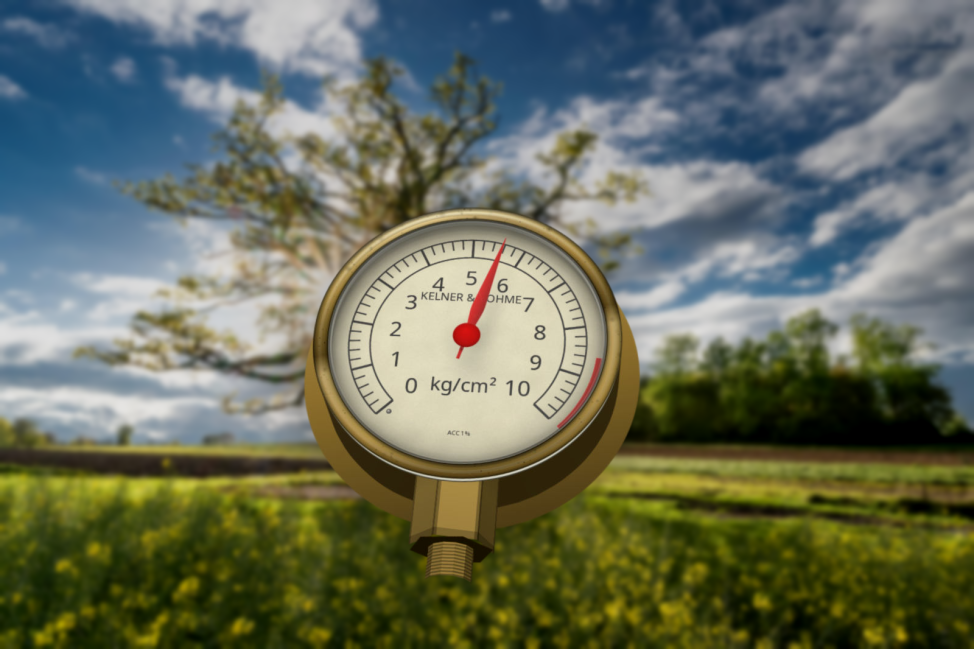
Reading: 5.6 kg/cm²
